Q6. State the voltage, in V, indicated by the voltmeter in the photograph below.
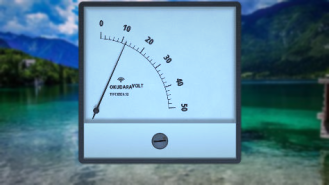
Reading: 12 V
